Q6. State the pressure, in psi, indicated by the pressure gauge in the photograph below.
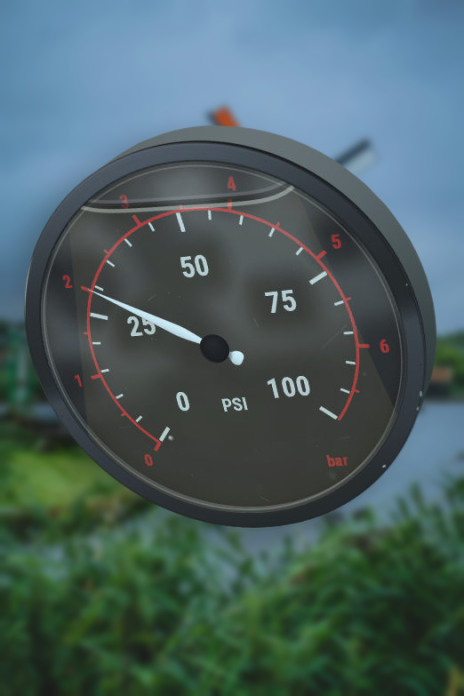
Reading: 30 psi
